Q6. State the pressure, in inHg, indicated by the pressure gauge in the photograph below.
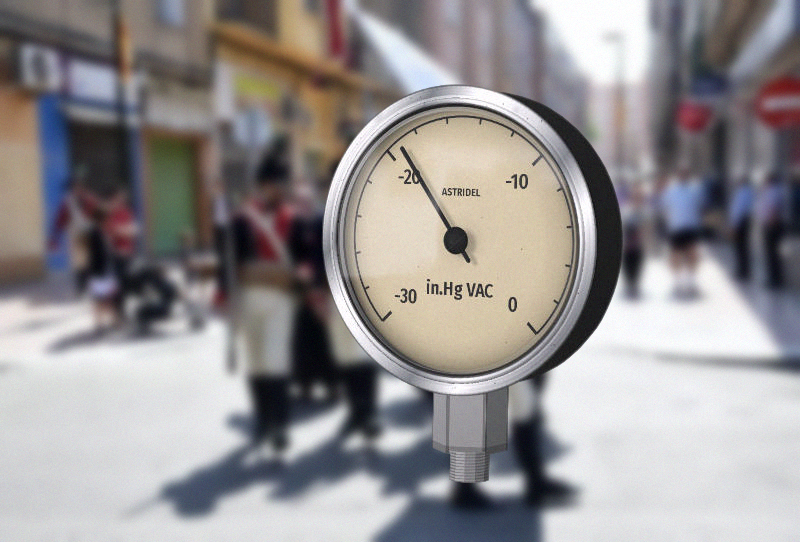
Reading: -19 inHg
